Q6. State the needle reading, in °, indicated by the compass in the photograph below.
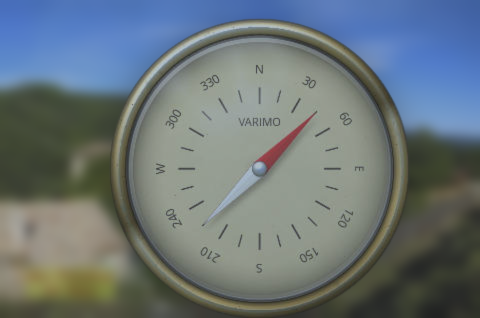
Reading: 45 °
